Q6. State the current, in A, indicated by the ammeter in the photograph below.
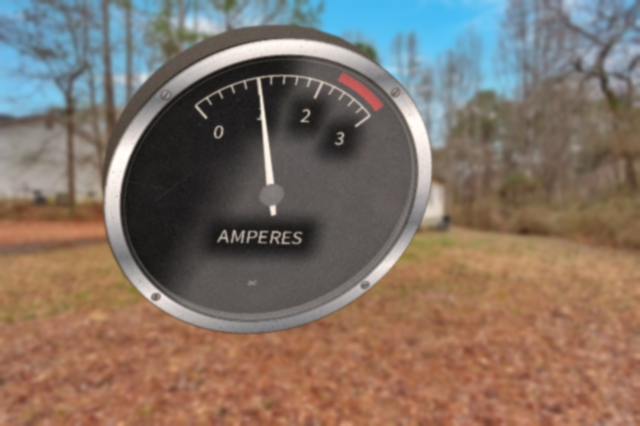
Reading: 1 A
